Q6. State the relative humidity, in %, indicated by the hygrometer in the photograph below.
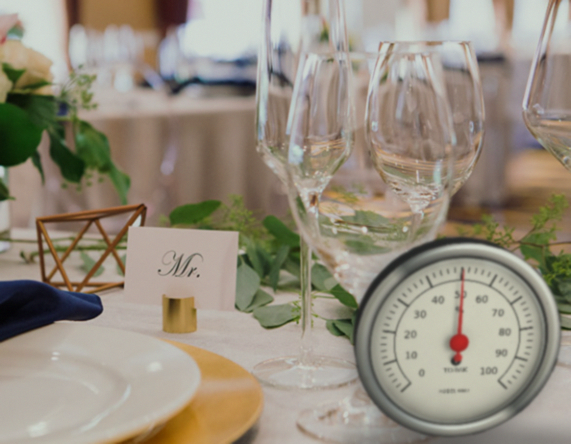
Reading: 50 %
